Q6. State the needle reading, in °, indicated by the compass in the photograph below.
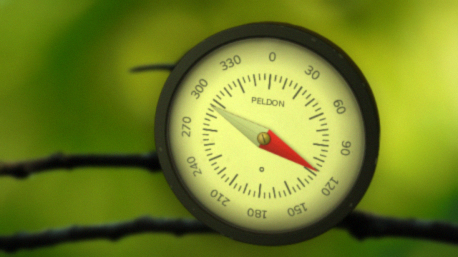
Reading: 115 °
